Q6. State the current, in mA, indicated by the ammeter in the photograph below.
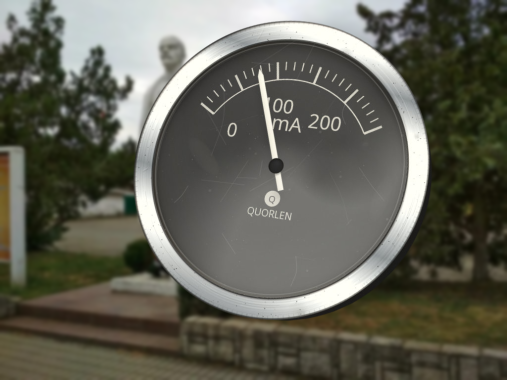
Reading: 80 mA
